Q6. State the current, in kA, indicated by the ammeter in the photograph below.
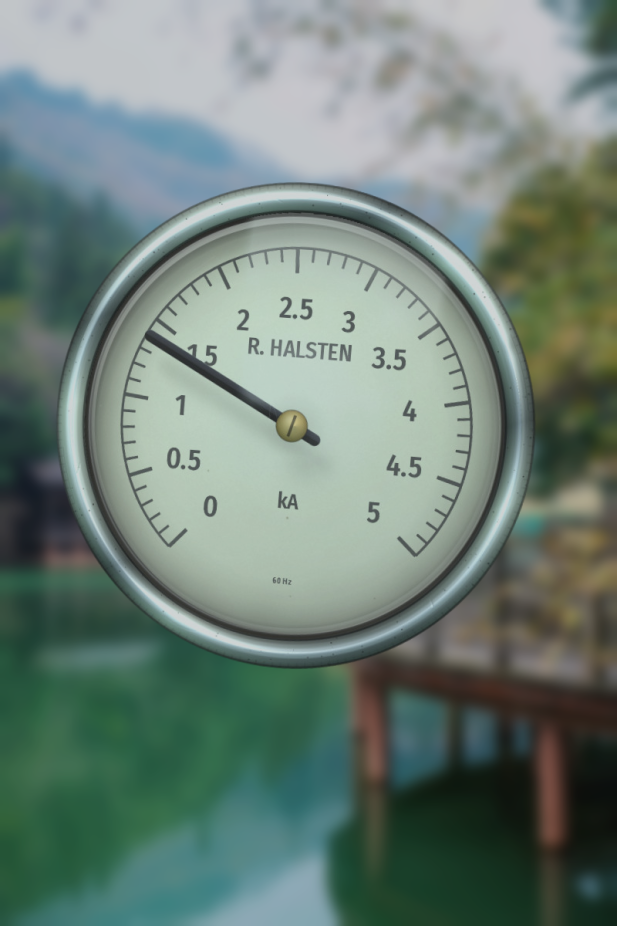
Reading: 1.4 kA
